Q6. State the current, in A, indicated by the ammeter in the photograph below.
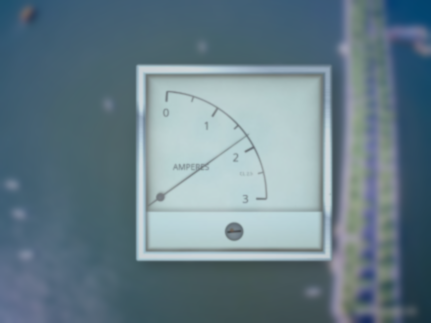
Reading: 1.75 A
